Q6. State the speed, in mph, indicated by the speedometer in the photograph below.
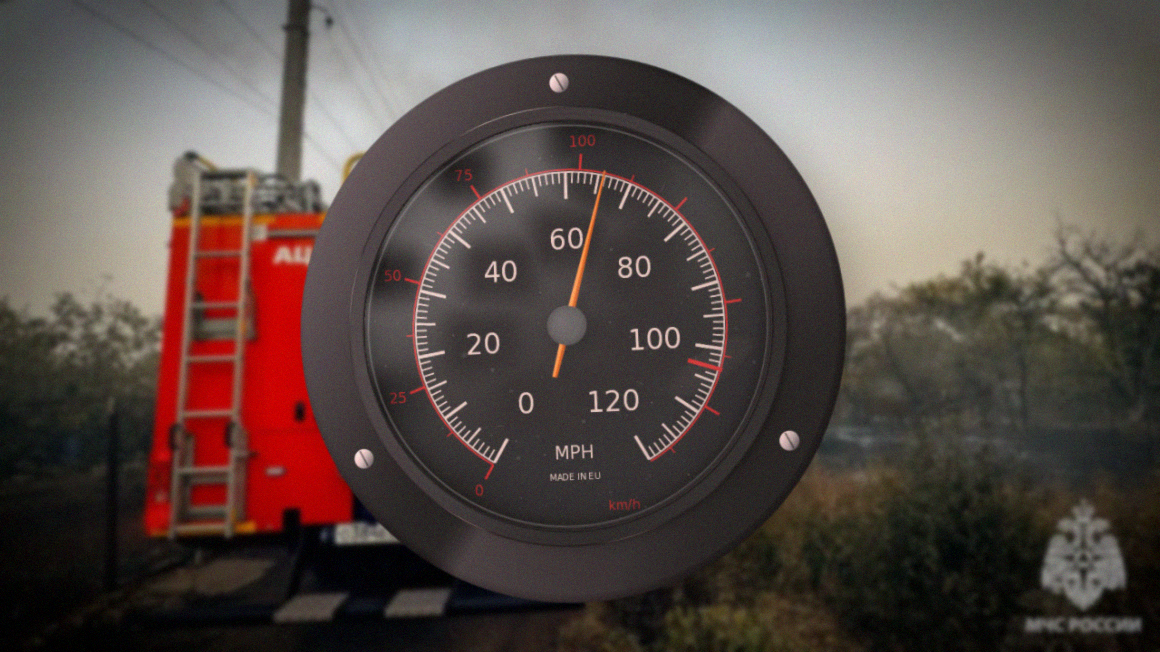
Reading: 66 mph
